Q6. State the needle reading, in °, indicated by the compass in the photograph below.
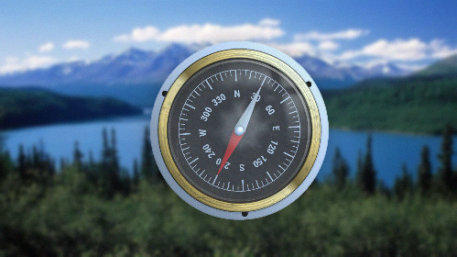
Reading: 210 °
